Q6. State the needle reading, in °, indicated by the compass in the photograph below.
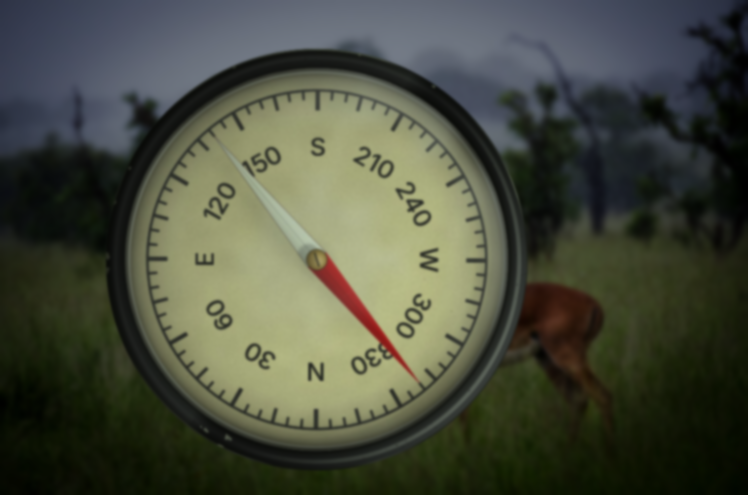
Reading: 320 °
